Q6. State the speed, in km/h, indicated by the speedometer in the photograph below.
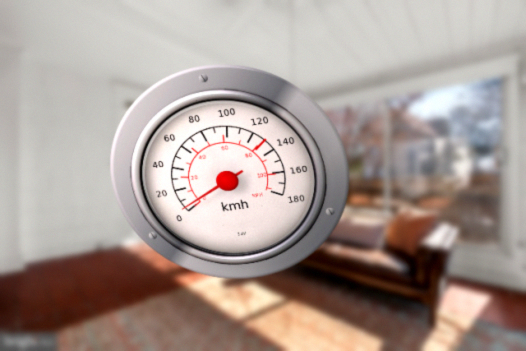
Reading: 5 km/h
